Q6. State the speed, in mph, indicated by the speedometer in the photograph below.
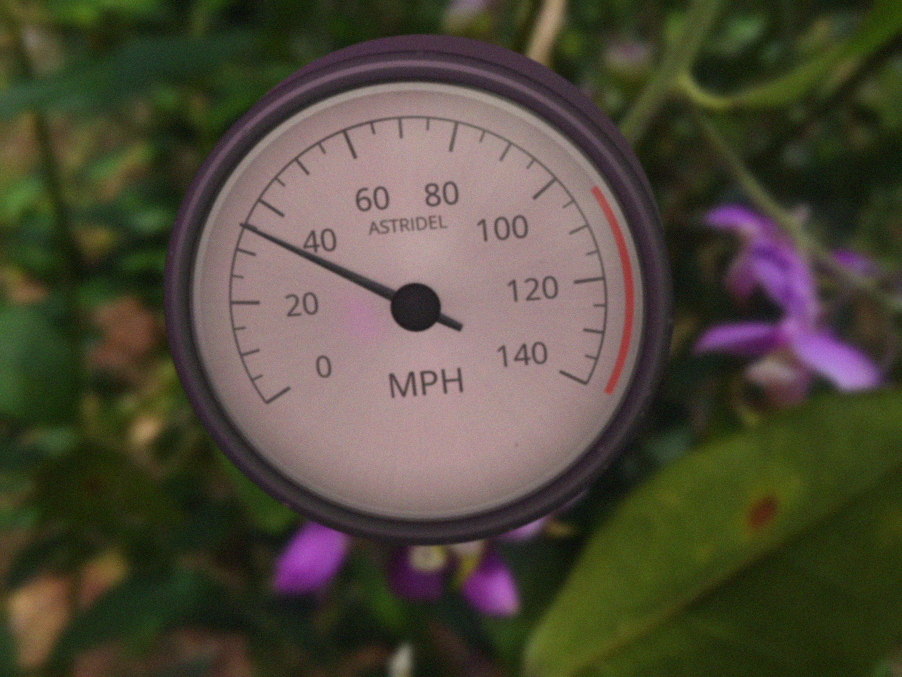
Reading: 35 mph
